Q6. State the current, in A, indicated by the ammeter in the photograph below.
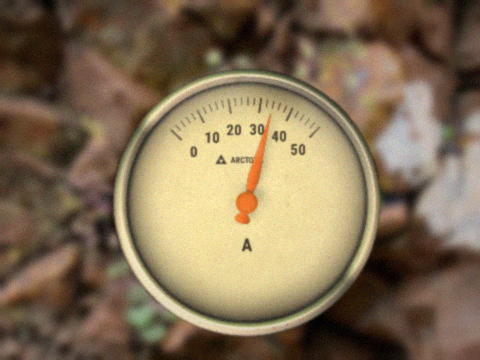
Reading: 34 A
